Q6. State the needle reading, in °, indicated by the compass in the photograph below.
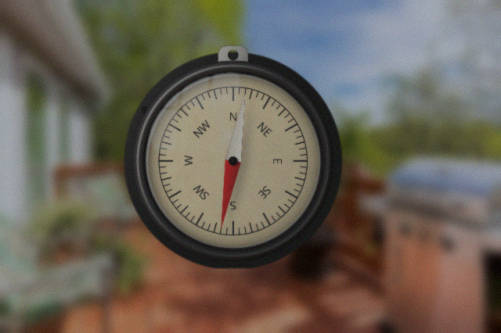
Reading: 190 °
